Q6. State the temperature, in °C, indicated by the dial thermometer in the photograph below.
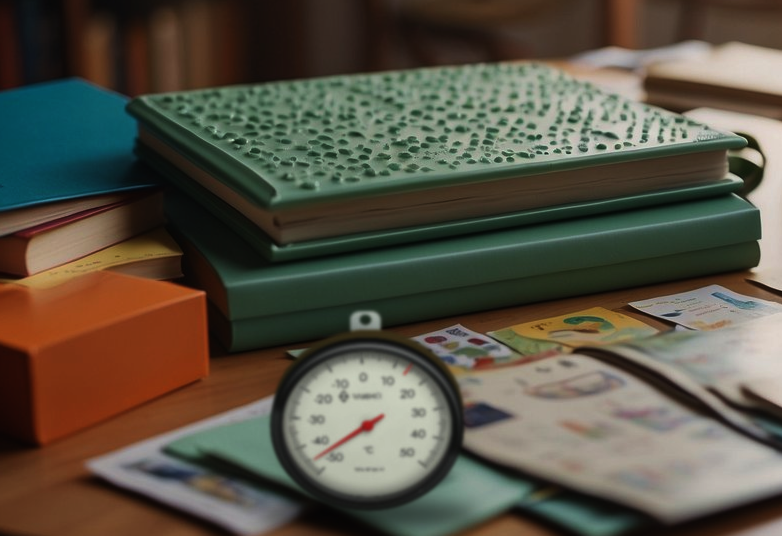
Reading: -45 °C
